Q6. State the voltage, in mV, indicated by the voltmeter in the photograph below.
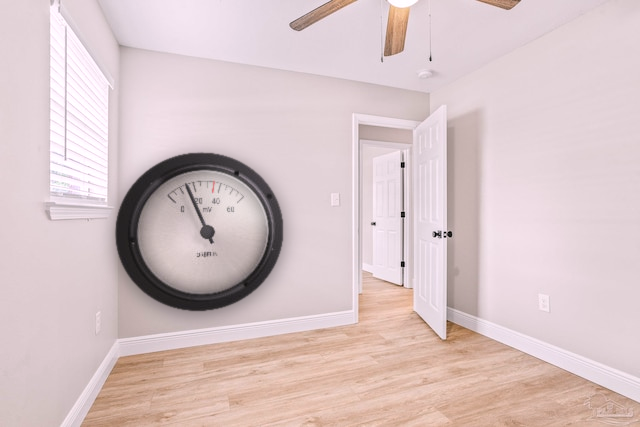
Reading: 15 mV
